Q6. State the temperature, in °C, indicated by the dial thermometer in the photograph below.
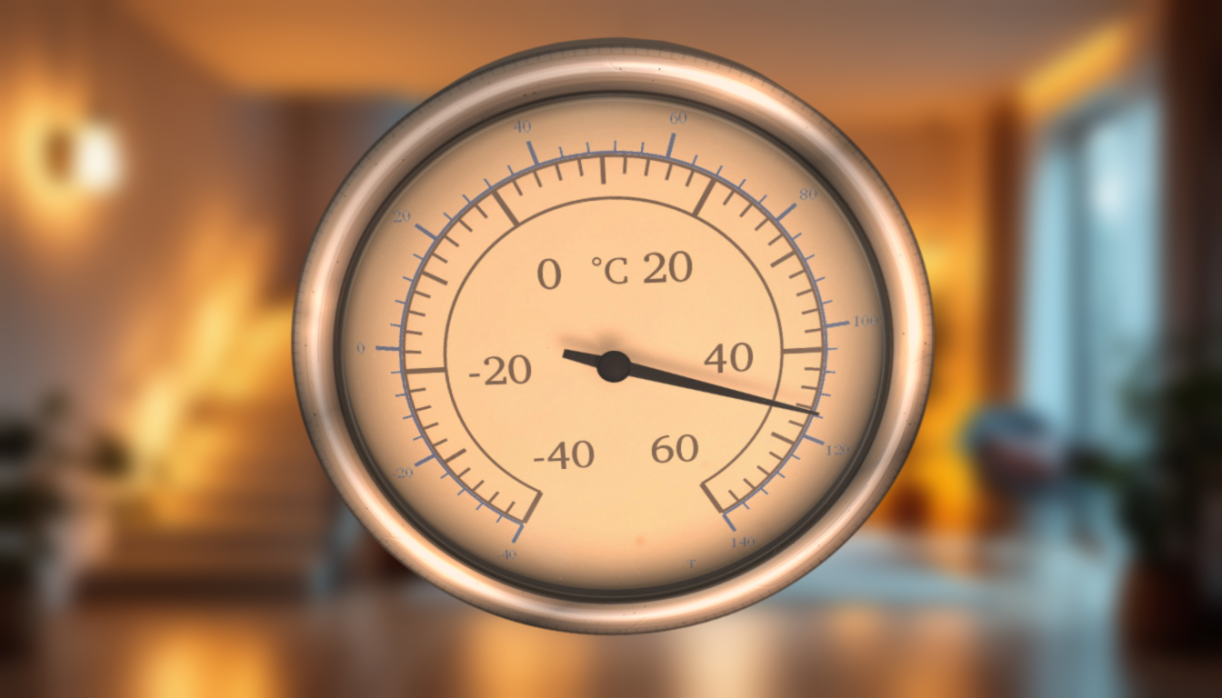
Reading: 46 °C
